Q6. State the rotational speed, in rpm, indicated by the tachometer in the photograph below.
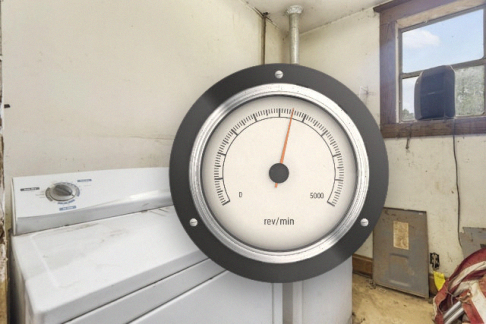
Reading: 2750 rpm
